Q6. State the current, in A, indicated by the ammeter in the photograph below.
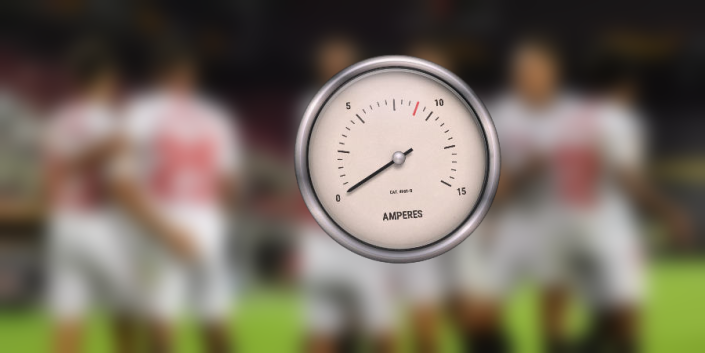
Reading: 0 A
